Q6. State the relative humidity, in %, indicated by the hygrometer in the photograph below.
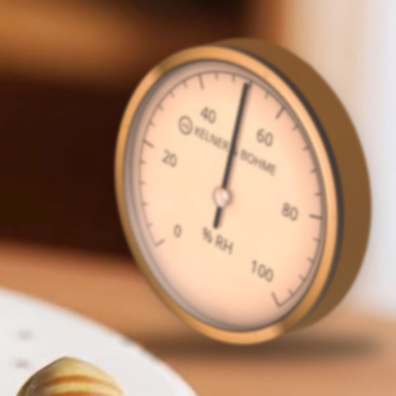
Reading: 52 %
